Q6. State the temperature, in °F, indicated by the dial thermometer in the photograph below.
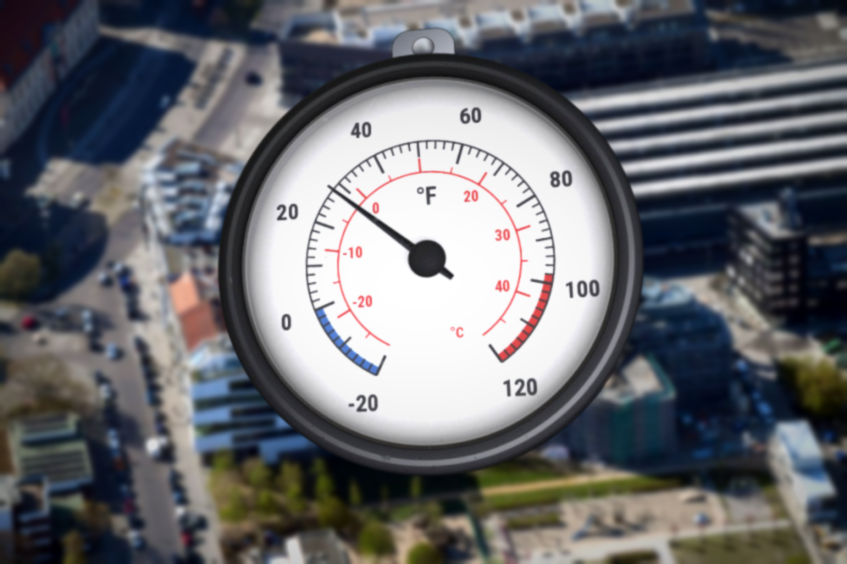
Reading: 28 °F
